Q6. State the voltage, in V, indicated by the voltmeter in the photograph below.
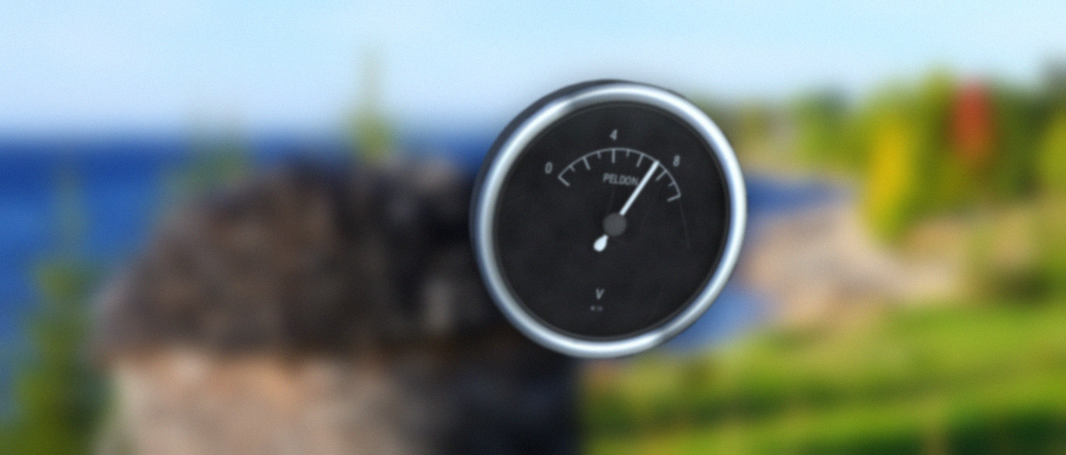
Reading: 7 V
